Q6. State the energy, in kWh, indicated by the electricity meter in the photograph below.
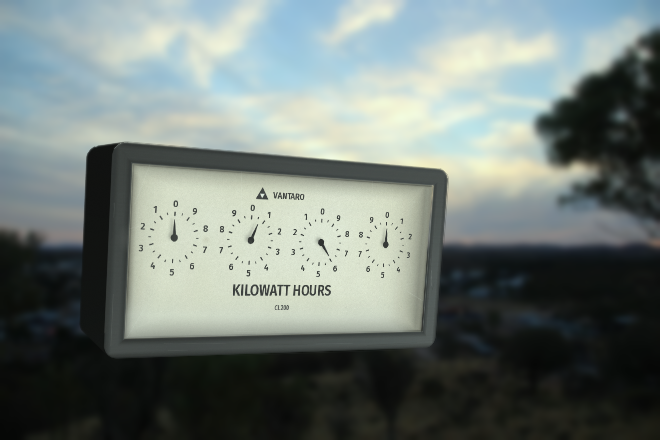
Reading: 60 kWh
